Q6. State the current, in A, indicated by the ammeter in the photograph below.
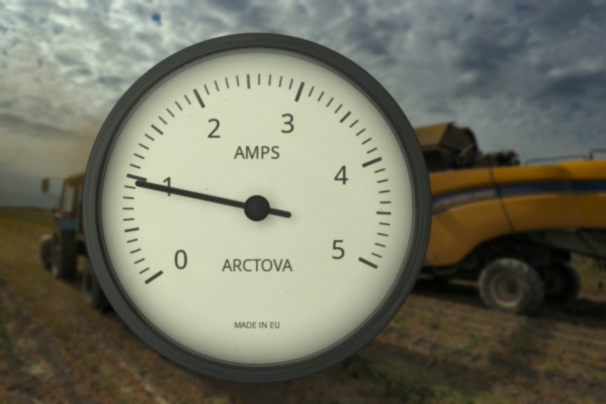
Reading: 0.95 A
